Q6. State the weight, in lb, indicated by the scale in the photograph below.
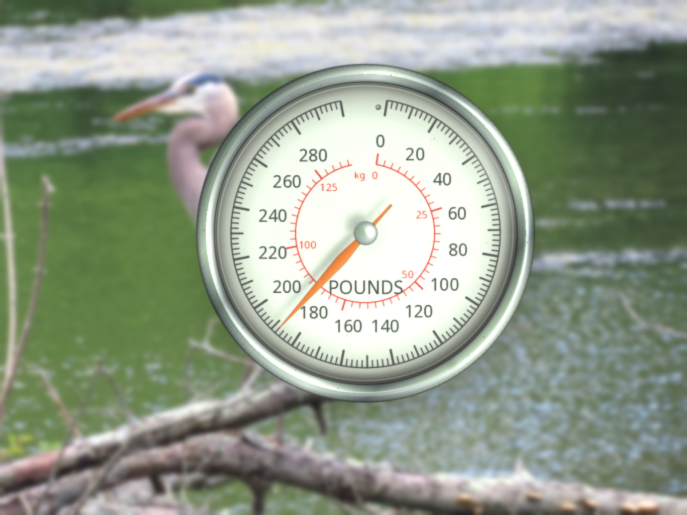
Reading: 188 lb
